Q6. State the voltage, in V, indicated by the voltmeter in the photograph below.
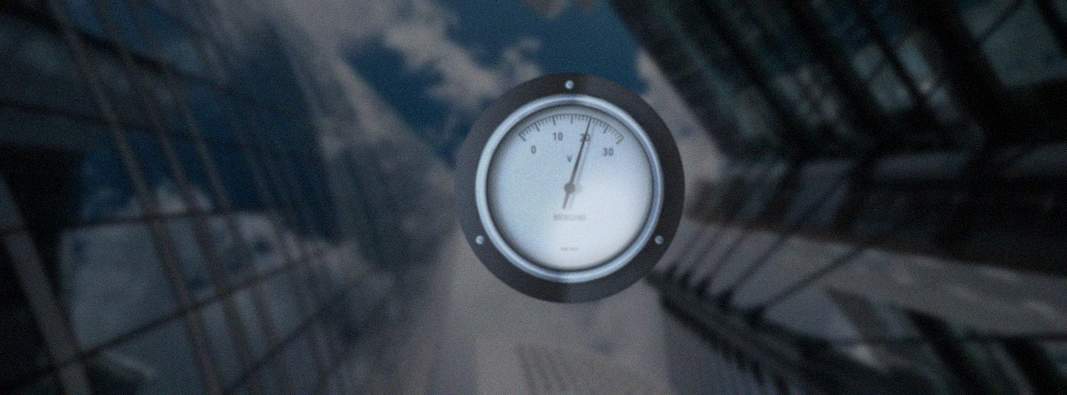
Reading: 20 V
